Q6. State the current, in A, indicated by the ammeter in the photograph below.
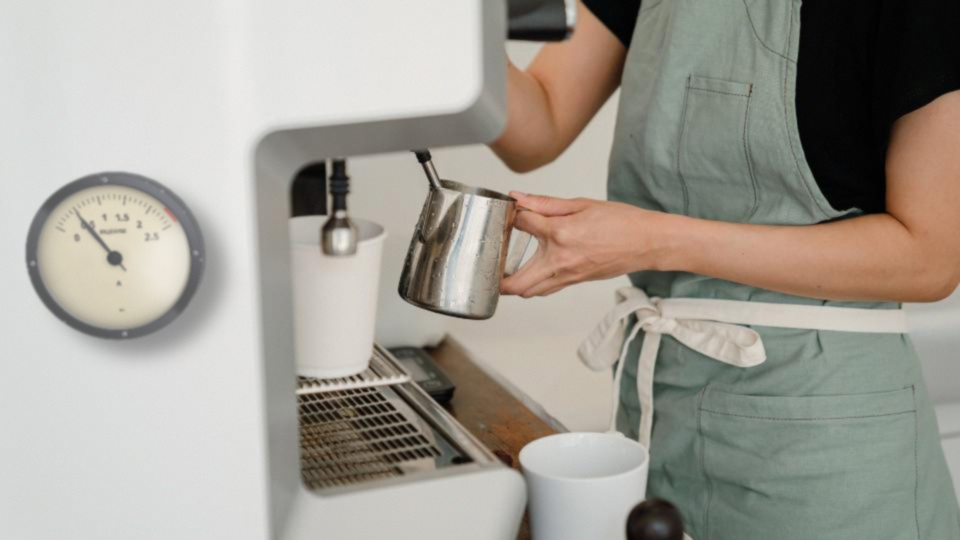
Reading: 0.5 A
